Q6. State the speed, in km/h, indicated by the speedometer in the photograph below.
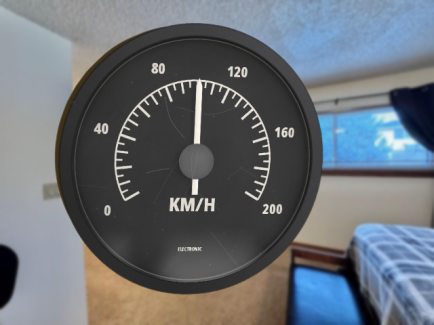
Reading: 100 km/h
